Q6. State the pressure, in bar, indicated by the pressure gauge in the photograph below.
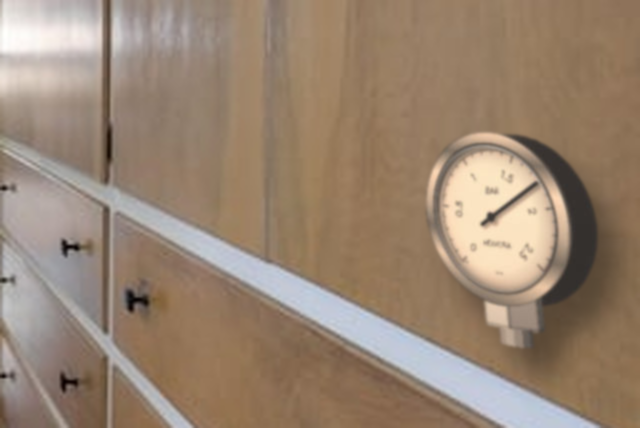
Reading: 1.8 bar
